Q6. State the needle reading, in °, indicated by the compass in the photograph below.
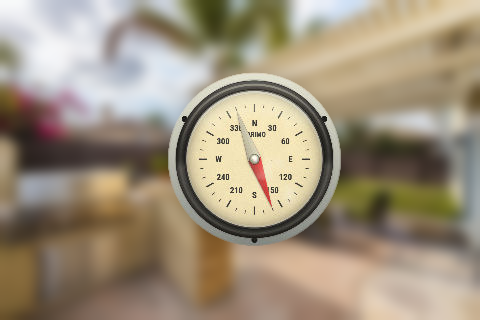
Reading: 160 °
